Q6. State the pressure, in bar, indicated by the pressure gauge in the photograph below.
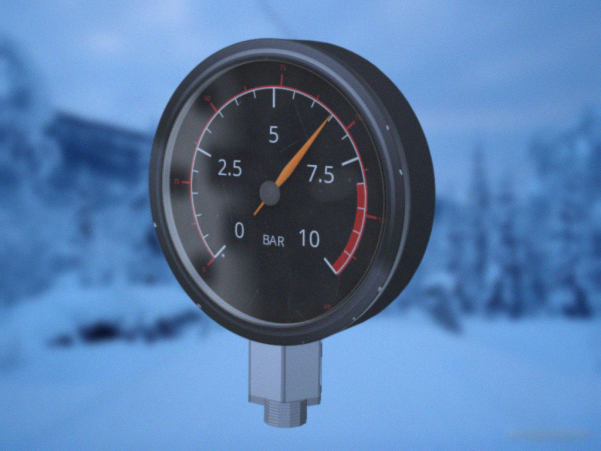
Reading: 6.5 bar
